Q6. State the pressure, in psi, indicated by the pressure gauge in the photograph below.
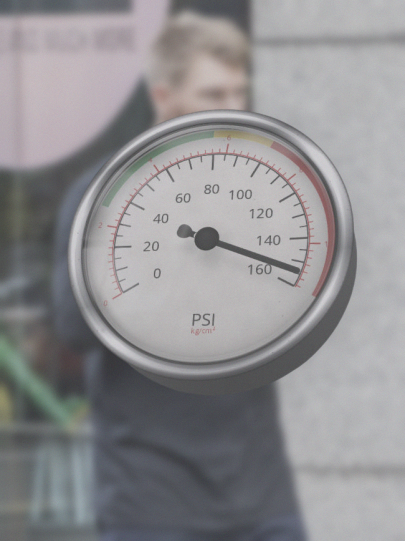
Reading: 155 psi
